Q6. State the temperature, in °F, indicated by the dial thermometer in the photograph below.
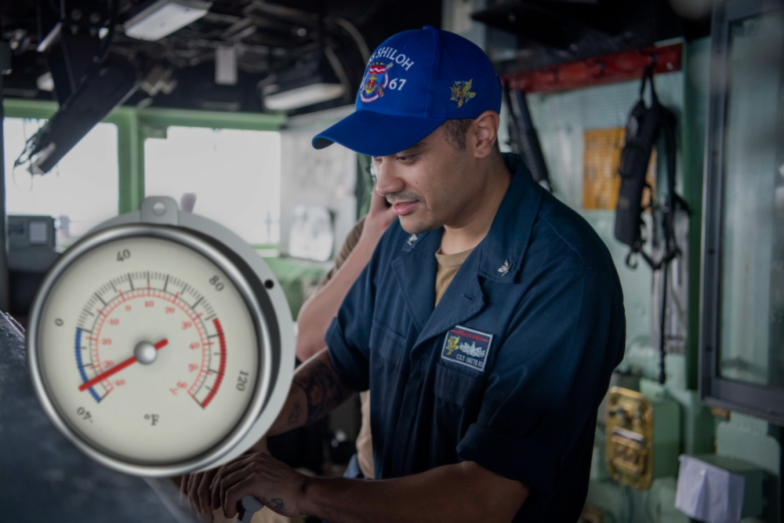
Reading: -30 °F
